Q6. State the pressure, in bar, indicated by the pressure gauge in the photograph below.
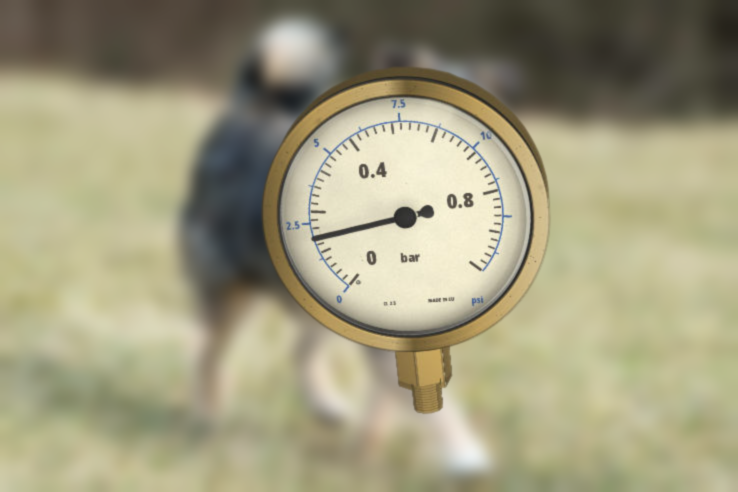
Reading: 0.14 bar
